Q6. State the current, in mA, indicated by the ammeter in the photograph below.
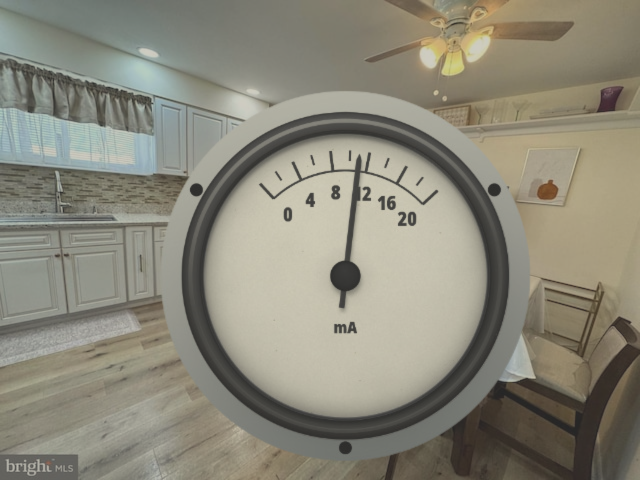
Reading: 11 mA
